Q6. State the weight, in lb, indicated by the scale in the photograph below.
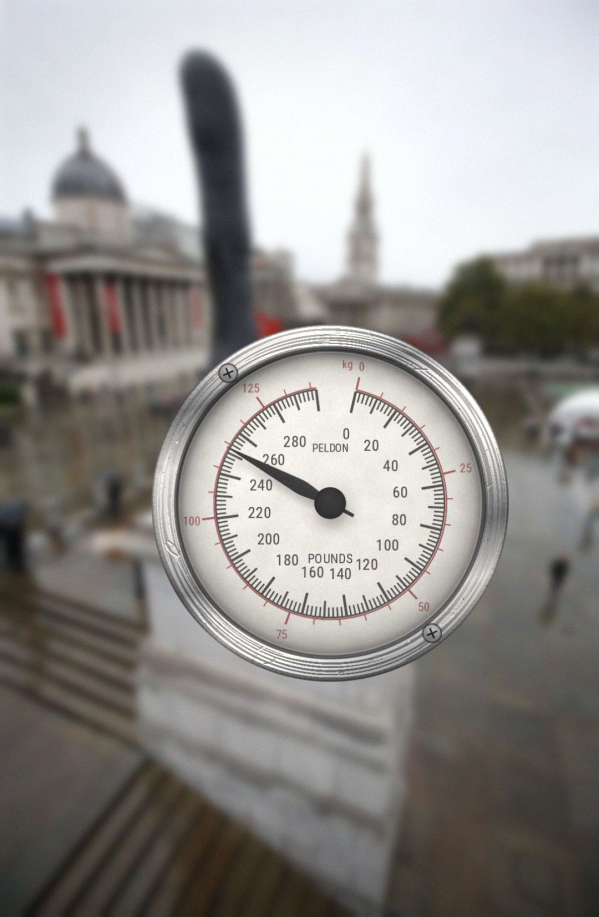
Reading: 252 lb
